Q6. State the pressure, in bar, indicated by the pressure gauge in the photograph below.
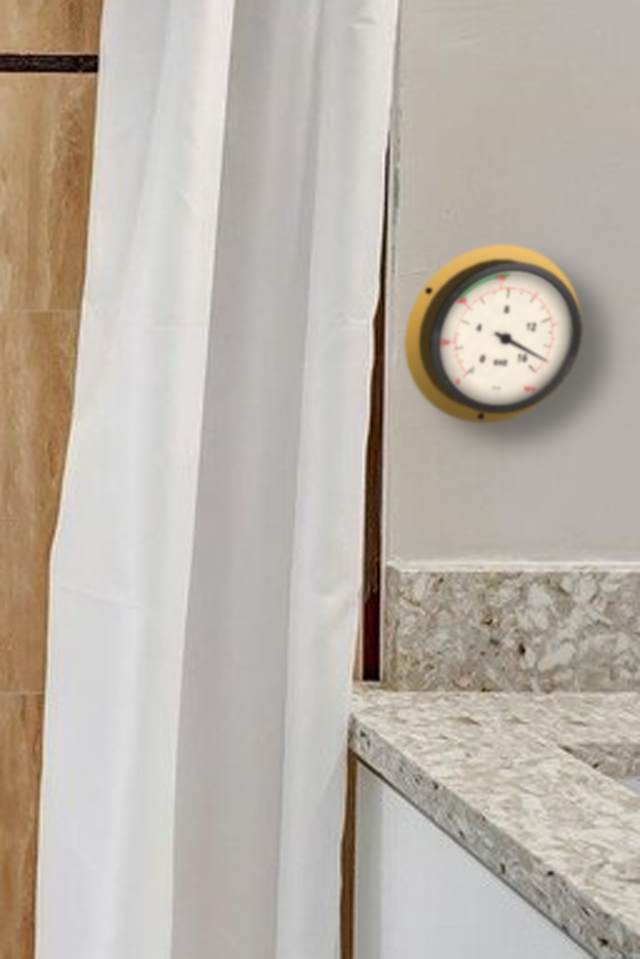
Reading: 15 bar
